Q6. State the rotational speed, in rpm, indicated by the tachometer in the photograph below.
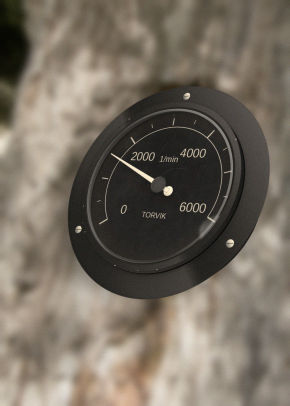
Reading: 1500 rpm
